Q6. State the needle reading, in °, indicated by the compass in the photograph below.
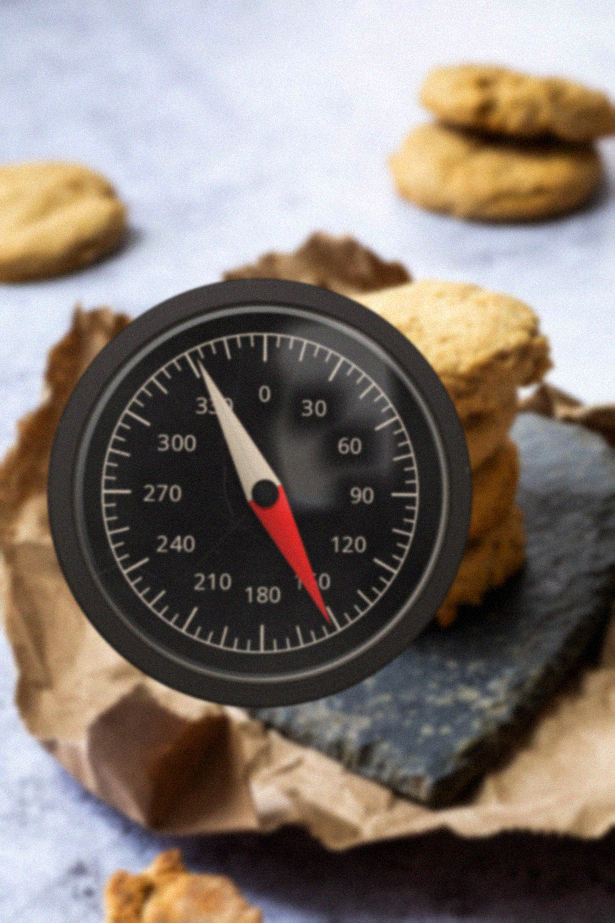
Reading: 152.5 °
